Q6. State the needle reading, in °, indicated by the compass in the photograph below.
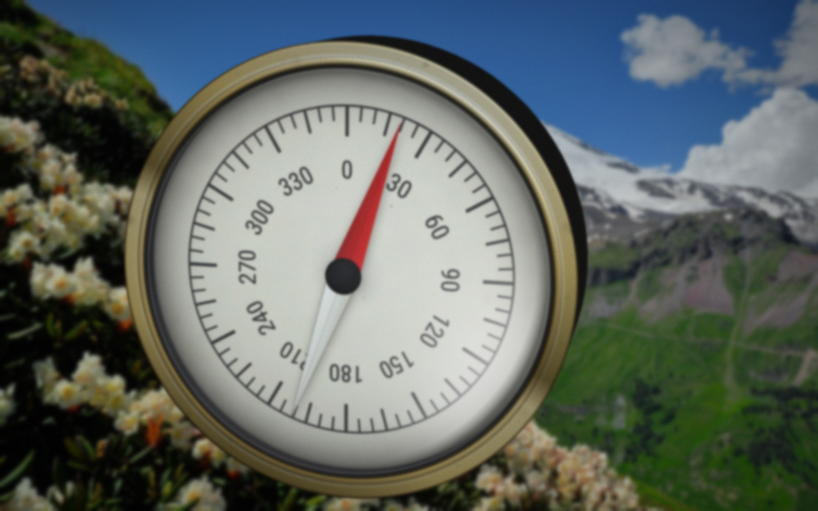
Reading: 20 °
